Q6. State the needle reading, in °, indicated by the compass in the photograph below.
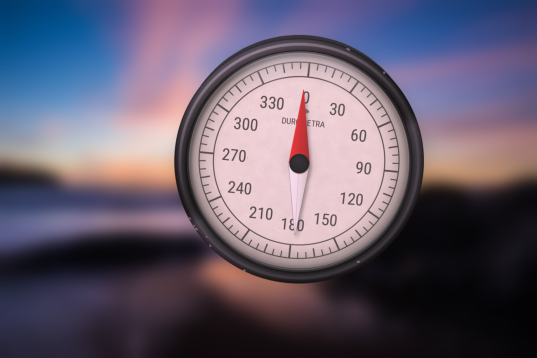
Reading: 357.5 °
